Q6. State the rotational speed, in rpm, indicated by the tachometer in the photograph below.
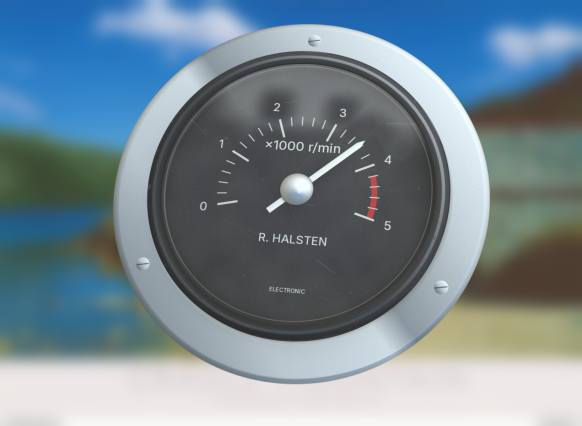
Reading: 3600 rpm
